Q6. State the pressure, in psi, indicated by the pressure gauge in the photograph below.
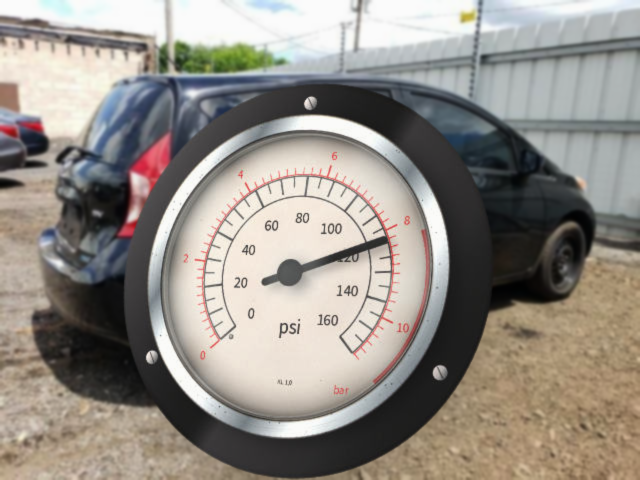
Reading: 120 psi
